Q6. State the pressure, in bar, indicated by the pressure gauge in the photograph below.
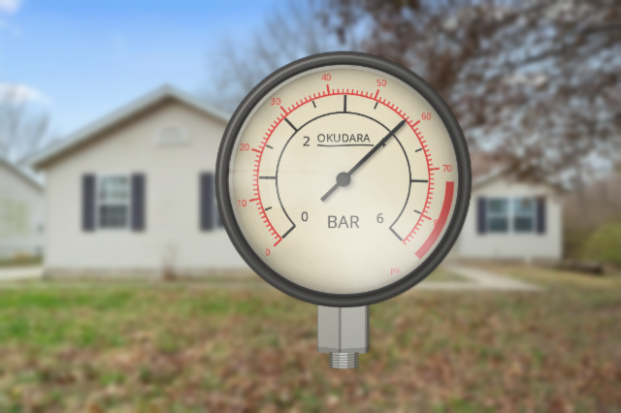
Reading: 4 bar
